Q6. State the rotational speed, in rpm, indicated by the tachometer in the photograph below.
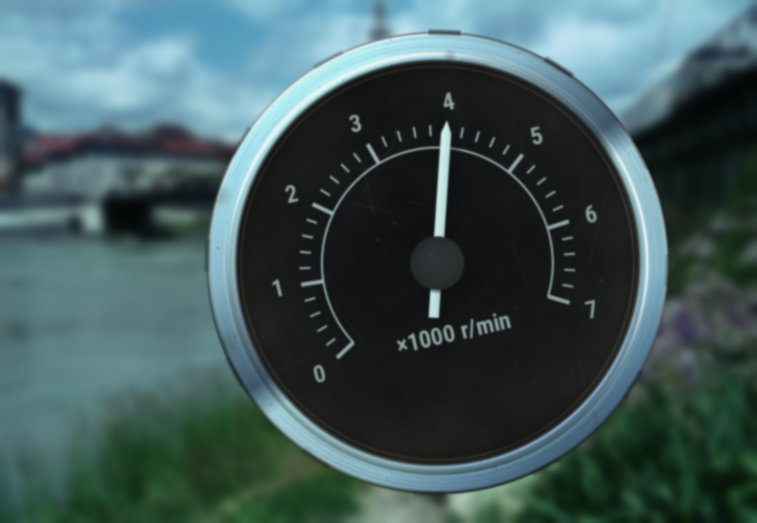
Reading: 4000 rpm
